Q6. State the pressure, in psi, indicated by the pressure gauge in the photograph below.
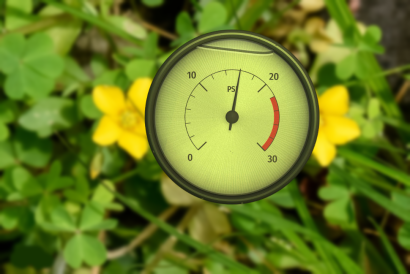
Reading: 16 psi
